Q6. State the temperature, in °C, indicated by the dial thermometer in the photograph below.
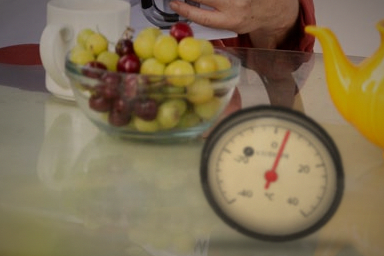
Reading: 4 °C
